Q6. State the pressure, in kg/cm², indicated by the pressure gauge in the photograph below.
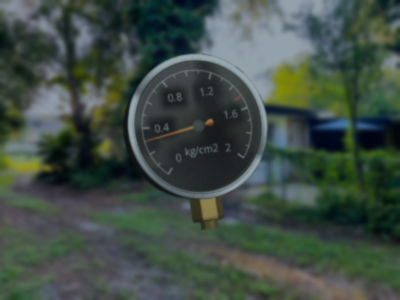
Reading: 0.3 kg/cm²
